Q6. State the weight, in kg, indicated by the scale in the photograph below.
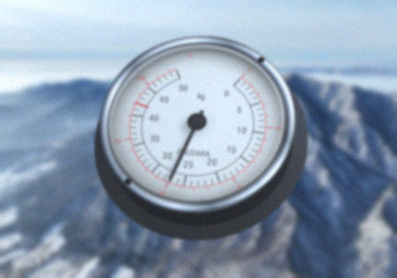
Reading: 27 kg
